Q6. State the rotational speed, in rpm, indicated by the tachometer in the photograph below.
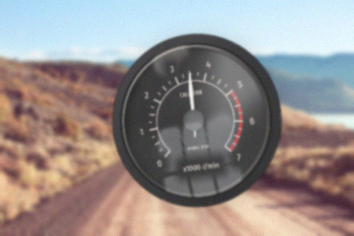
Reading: 3500 rpm
